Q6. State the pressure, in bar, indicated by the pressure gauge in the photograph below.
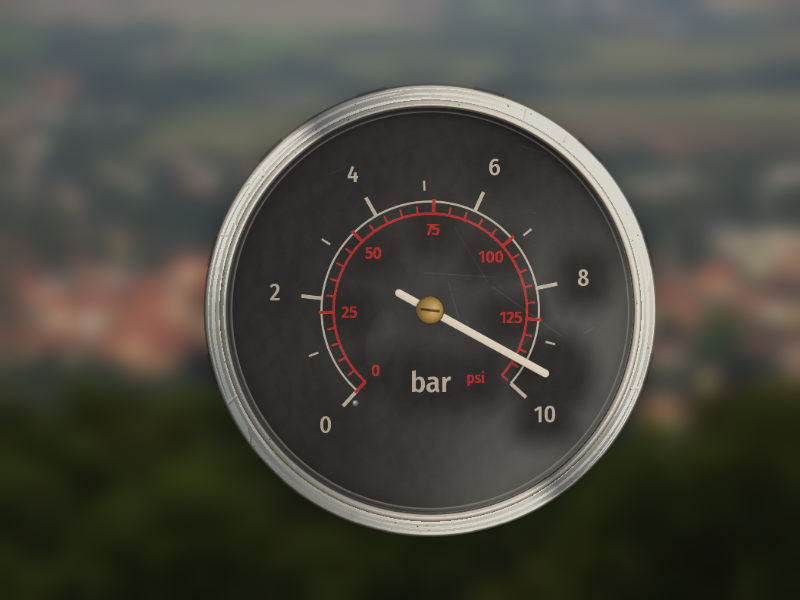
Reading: 9.5 bar
